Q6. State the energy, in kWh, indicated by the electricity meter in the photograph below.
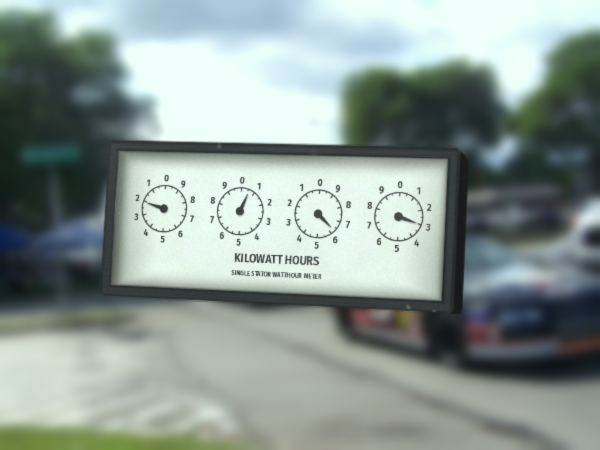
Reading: 2063 kWh
